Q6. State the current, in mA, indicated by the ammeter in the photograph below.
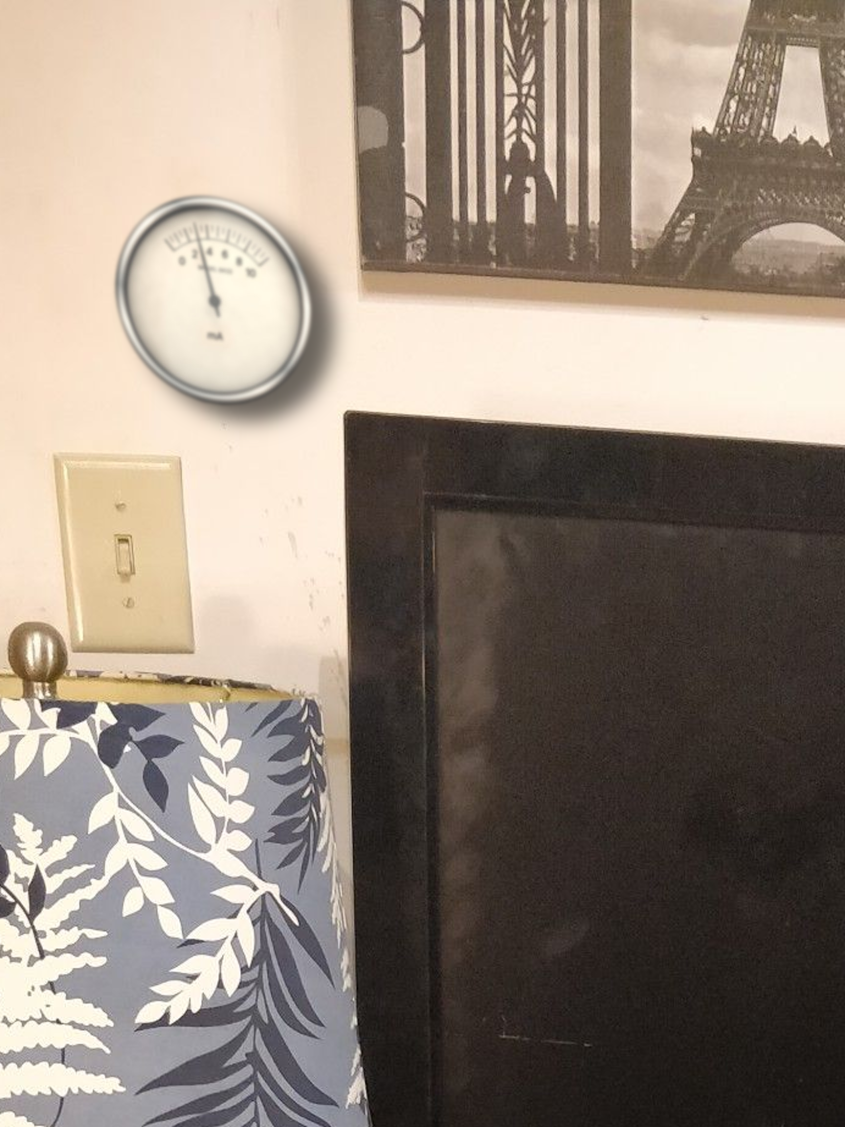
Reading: 3 mA
